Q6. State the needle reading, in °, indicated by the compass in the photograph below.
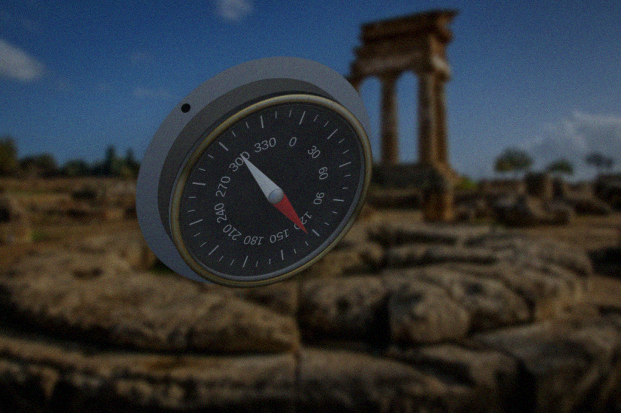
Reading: 125 °
